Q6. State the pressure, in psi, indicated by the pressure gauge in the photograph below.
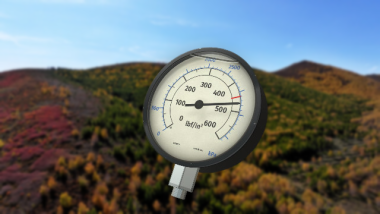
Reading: 475 psi
